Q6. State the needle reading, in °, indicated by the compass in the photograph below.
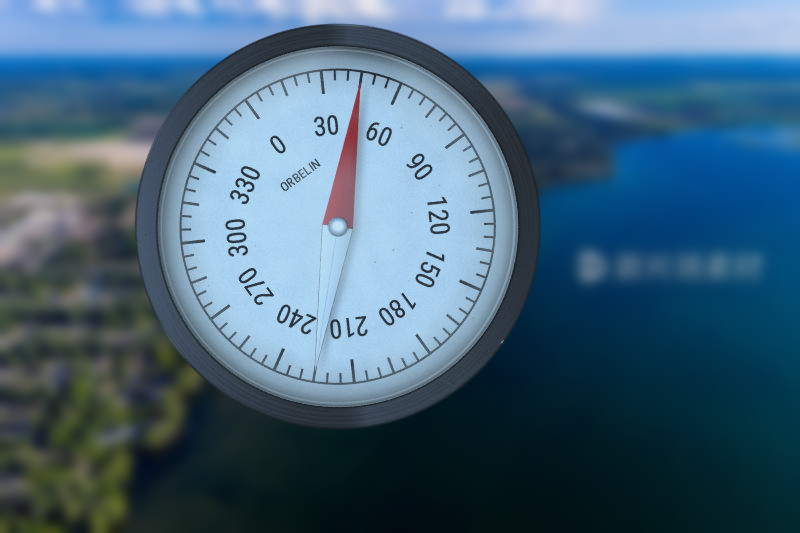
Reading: 45 °
